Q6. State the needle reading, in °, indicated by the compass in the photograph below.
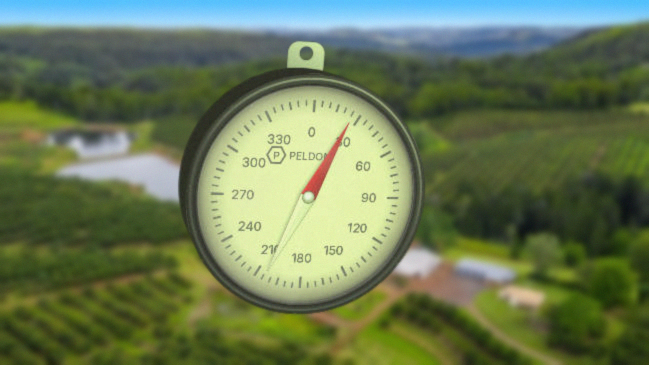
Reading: 25 °
